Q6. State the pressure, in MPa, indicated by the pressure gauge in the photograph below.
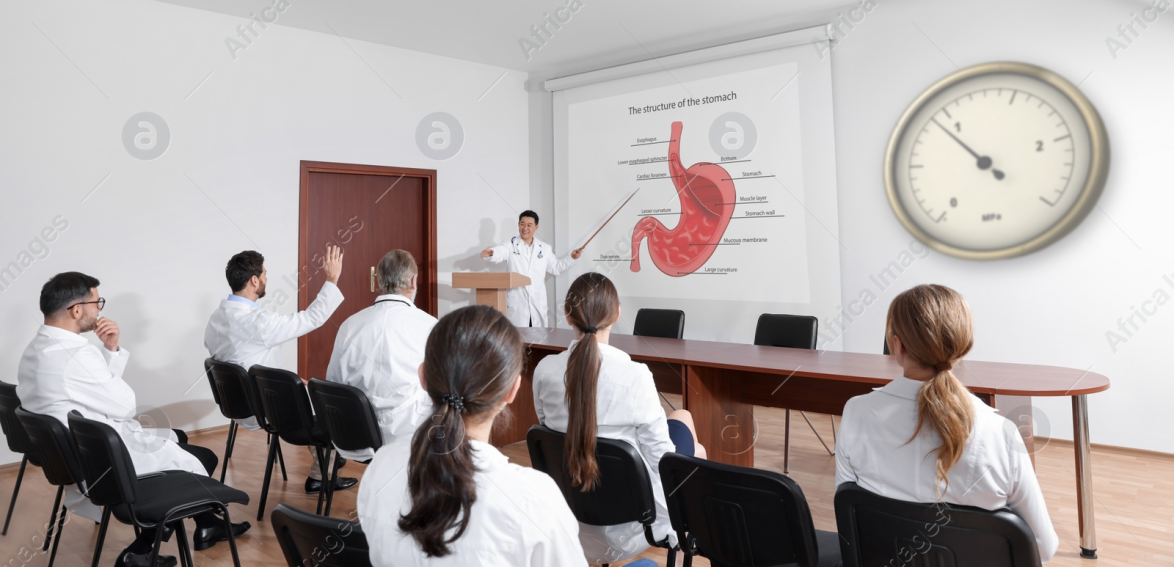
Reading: 0.9 MPa
